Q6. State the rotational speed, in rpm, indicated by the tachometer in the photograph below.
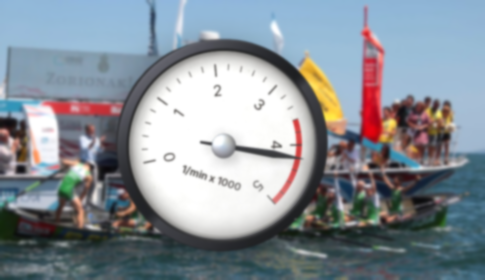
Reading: 4200 rpm
